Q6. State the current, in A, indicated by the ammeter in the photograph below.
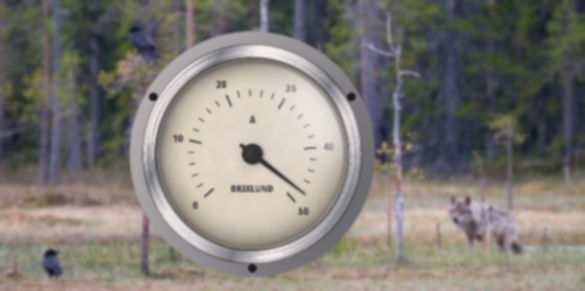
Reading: 48 A
